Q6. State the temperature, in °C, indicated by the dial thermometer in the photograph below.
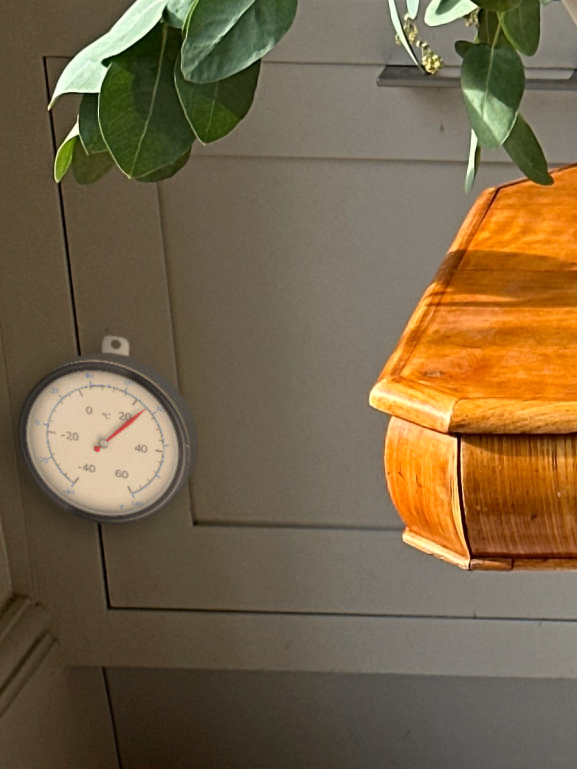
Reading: 24 °C
